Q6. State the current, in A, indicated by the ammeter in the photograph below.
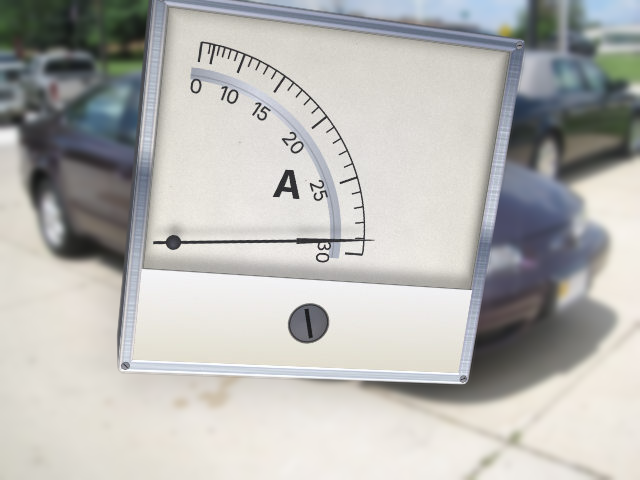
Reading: 29 A
